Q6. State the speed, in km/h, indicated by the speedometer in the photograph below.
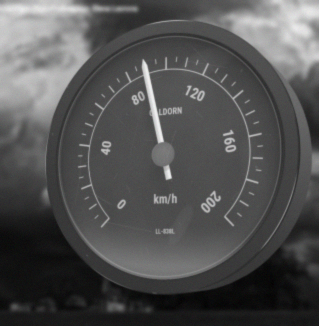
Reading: 90 km/h
